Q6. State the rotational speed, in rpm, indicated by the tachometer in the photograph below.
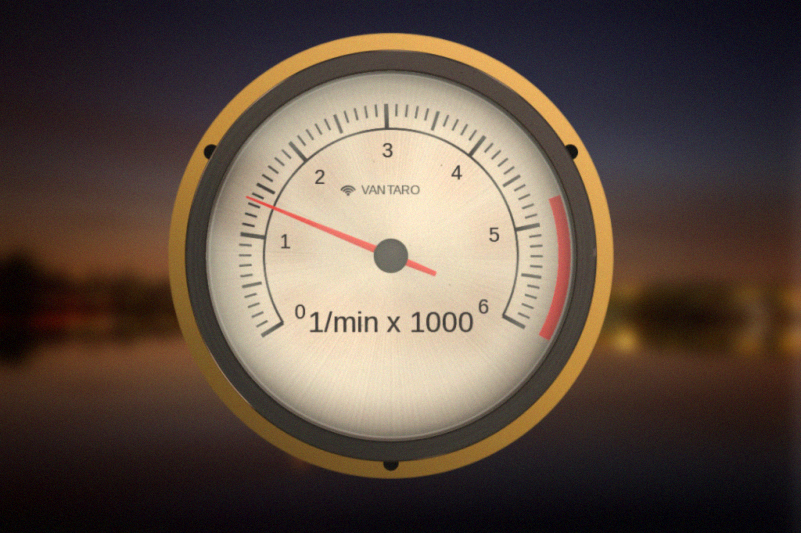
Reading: 1350 rpm
